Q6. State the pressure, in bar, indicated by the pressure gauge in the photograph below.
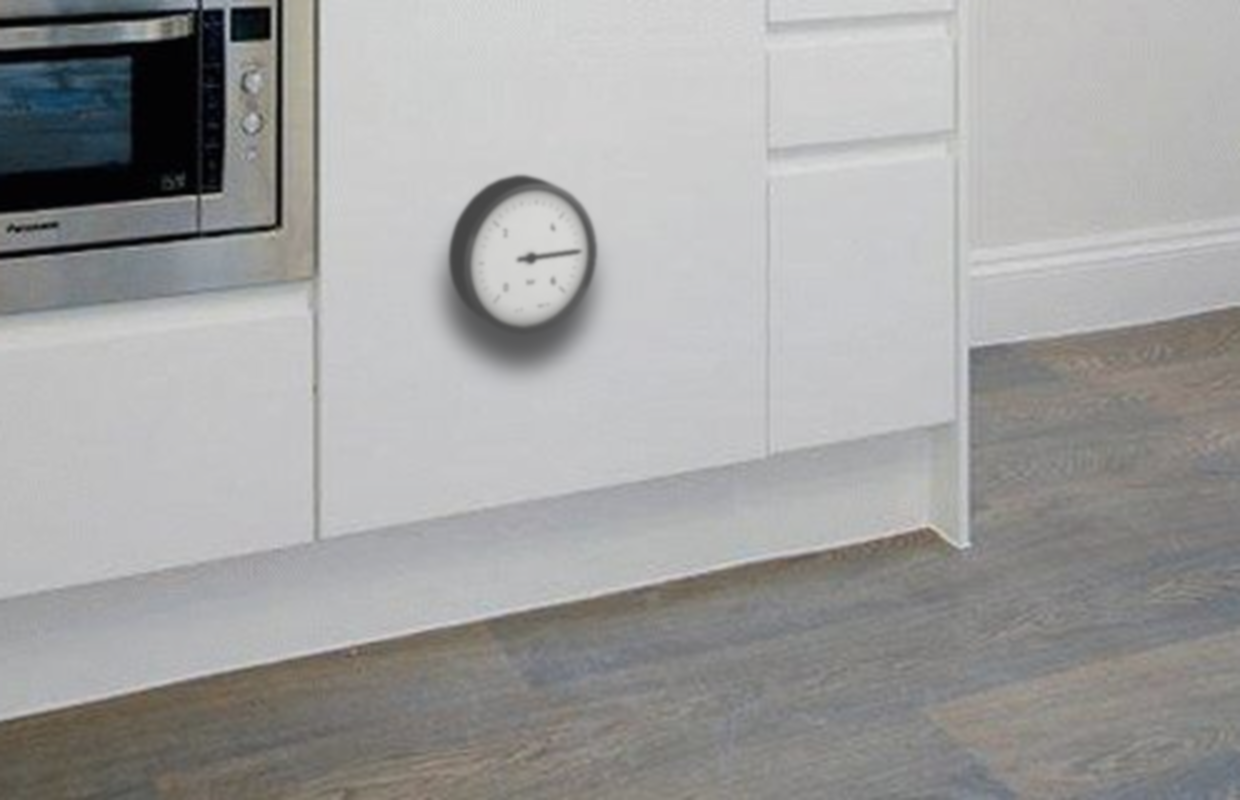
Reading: 5 bar
